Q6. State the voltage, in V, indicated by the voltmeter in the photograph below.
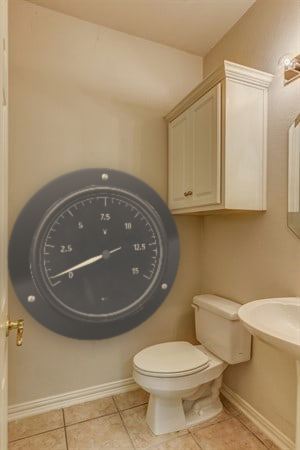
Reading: 0.5 V
